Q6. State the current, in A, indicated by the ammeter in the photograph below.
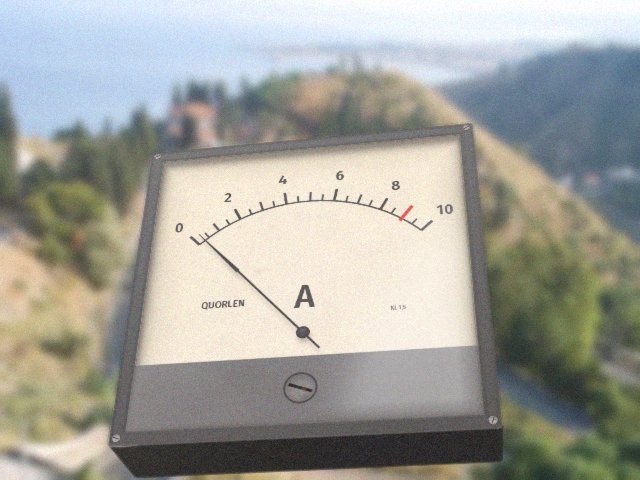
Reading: 0.25 A
